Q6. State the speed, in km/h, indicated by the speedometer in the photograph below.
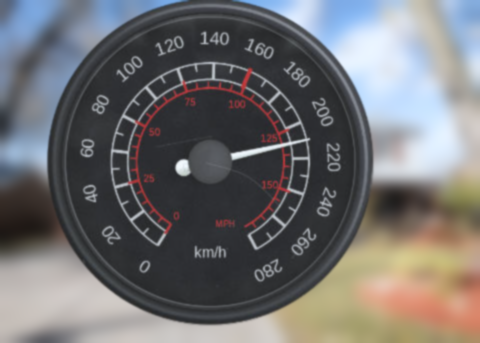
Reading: 210 km/h
